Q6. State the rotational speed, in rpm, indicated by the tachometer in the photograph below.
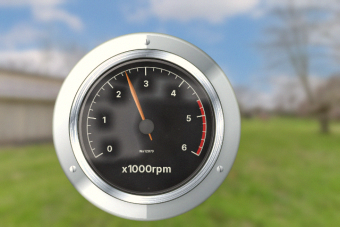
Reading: 2500 rpm
